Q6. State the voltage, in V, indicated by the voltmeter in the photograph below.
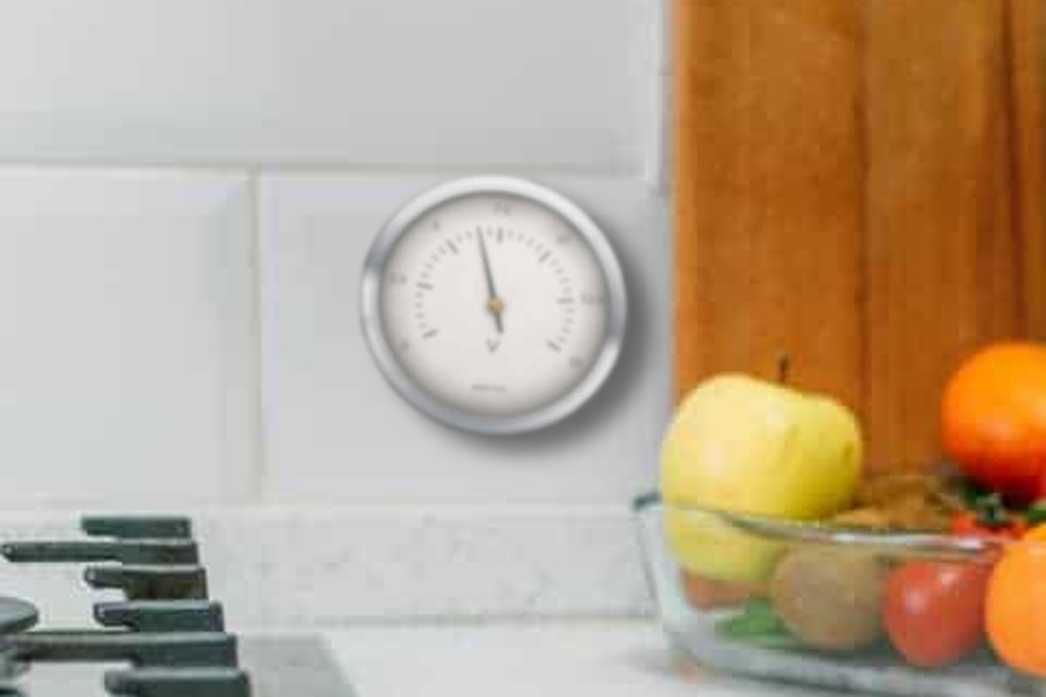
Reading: 6.5 V
